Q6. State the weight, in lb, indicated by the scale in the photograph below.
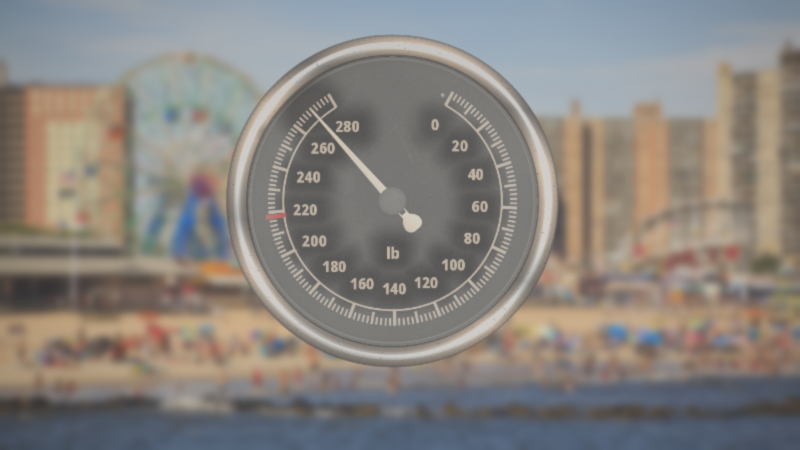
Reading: 270 lb
